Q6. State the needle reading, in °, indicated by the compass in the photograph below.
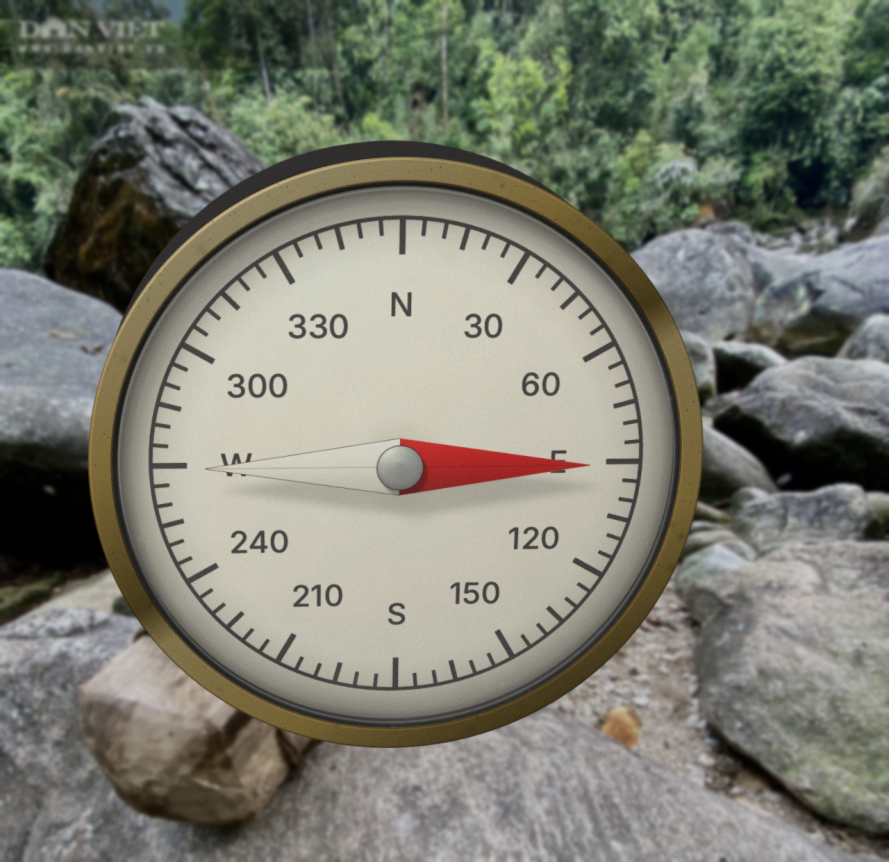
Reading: 90 °
